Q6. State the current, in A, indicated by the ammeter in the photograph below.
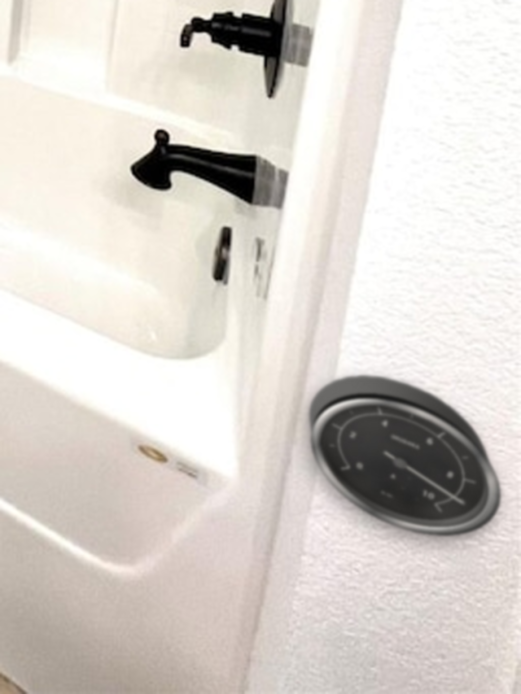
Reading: 9 A
